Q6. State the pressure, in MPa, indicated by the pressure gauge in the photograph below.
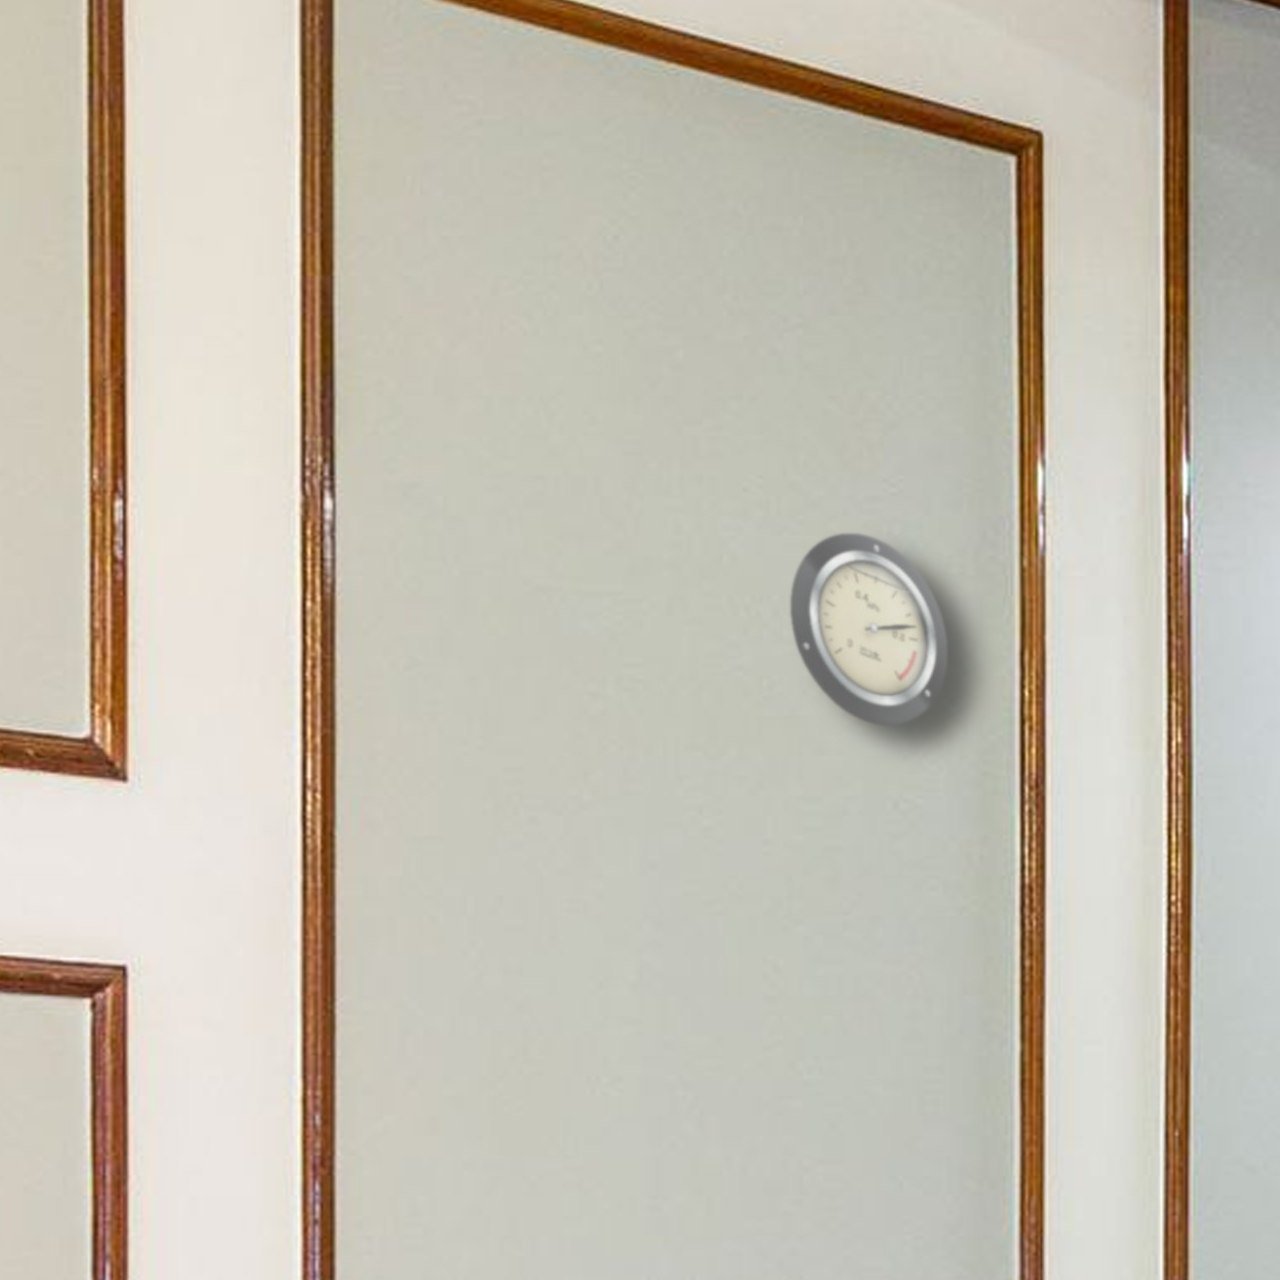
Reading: 0.75 MPa
